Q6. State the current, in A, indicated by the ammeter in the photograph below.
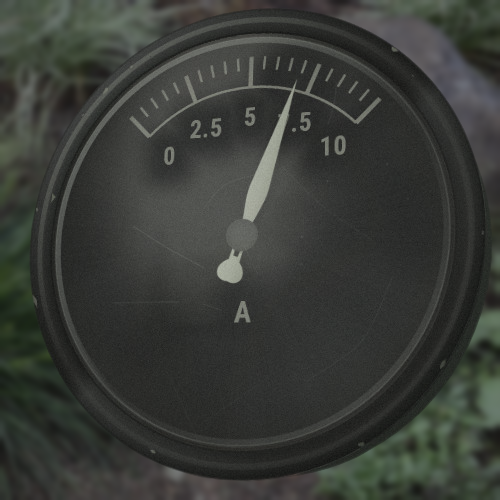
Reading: 7 A
